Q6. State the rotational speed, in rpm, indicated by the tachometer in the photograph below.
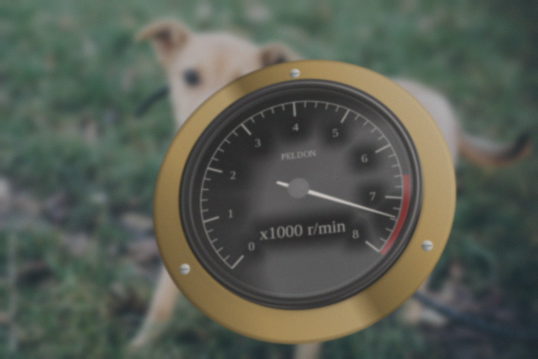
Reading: 7400 rpm
